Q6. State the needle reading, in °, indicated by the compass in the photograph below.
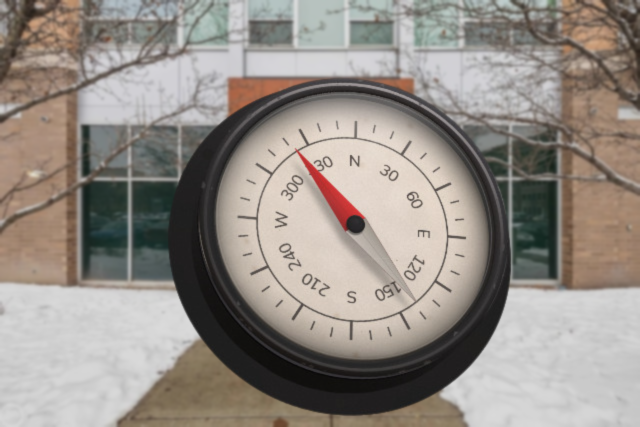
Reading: 320 °
